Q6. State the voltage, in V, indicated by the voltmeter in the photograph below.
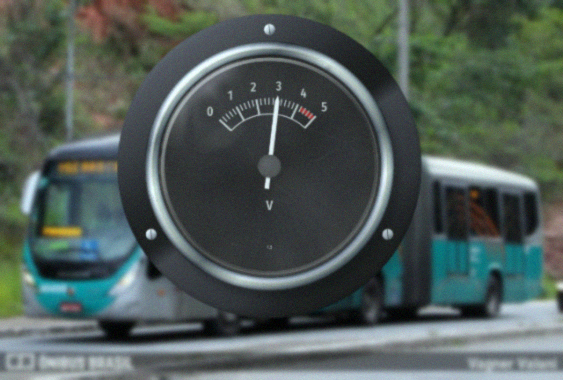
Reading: 3 V
